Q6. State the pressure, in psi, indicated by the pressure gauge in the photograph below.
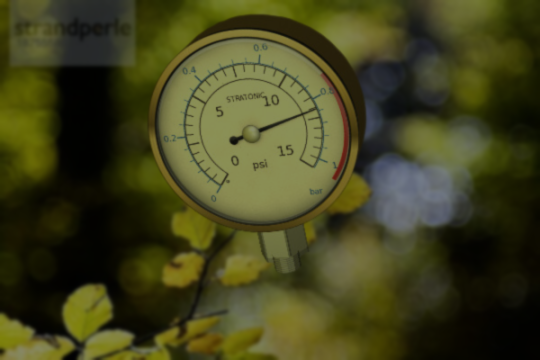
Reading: 12 psi
